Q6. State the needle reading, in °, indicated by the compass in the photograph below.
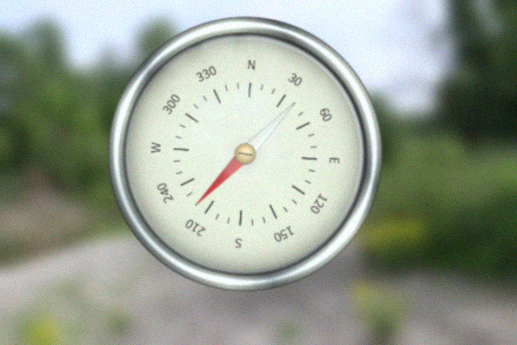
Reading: 220 °
